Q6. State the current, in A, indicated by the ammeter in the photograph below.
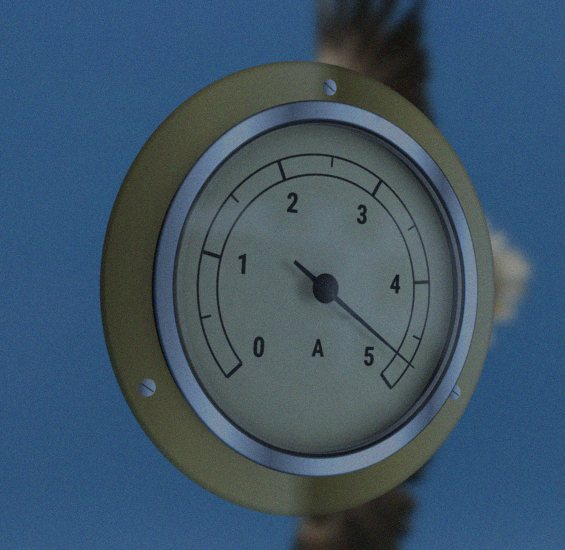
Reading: 4.75 A
